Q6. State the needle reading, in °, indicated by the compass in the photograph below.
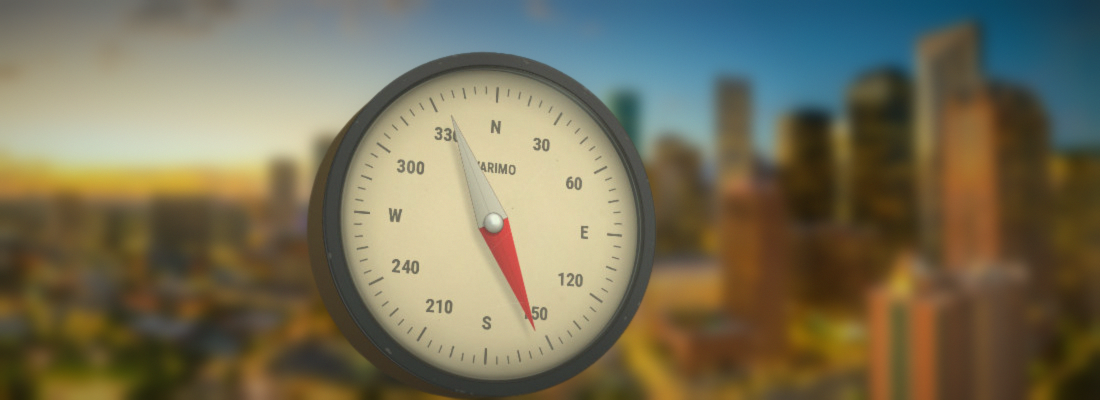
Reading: 155 °
